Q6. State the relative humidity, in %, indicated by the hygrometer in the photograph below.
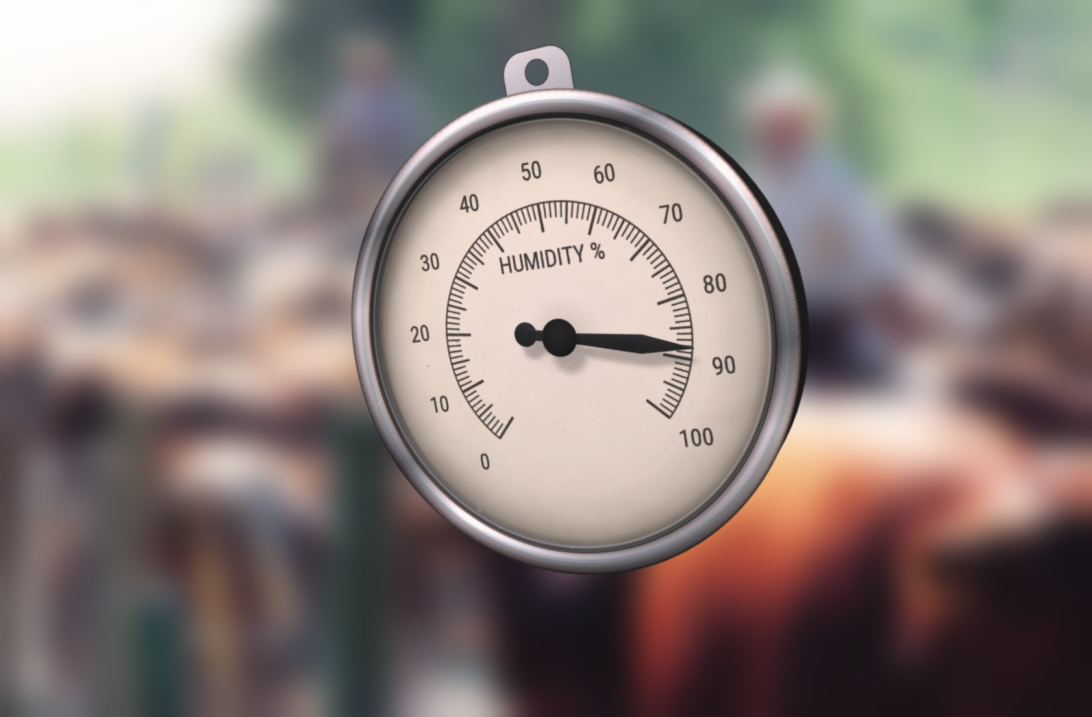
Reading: 88 %
